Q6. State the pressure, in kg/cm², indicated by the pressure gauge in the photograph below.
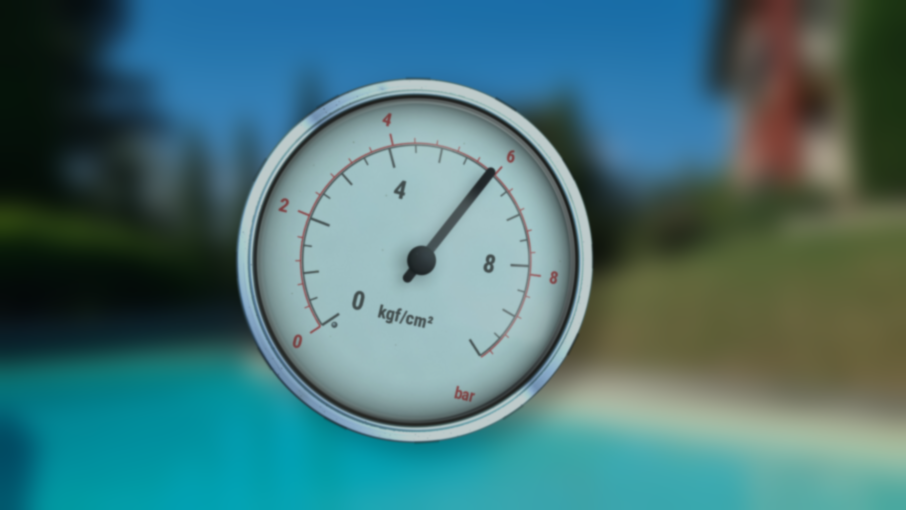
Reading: 6 kg/cm²
